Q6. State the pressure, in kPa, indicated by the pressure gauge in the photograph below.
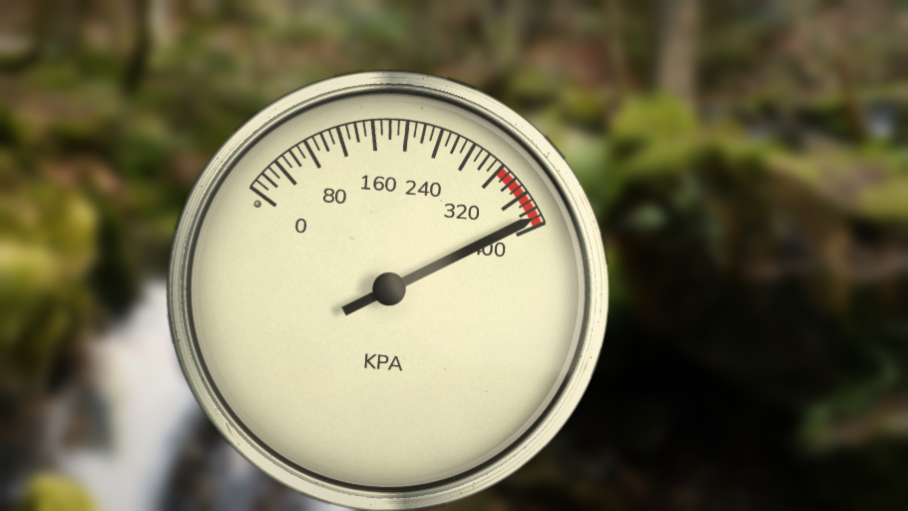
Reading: 390 kPa
